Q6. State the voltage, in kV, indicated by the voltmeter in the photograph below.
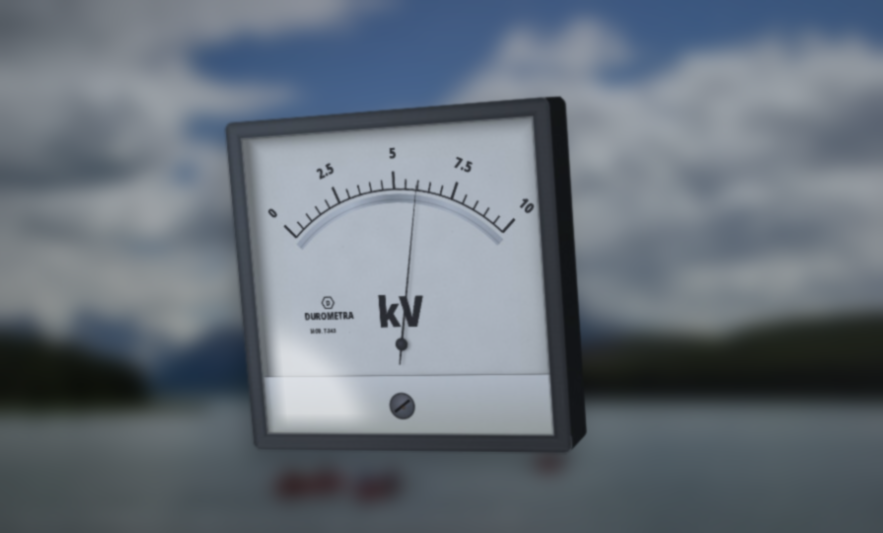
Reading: 6 kV
